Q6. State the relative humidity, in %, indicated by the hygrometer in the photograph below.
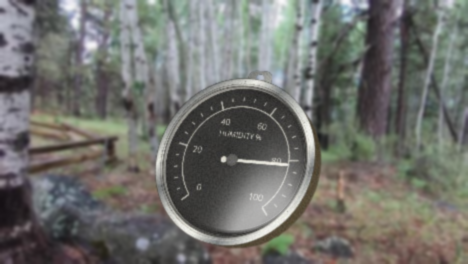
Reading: 82 %
